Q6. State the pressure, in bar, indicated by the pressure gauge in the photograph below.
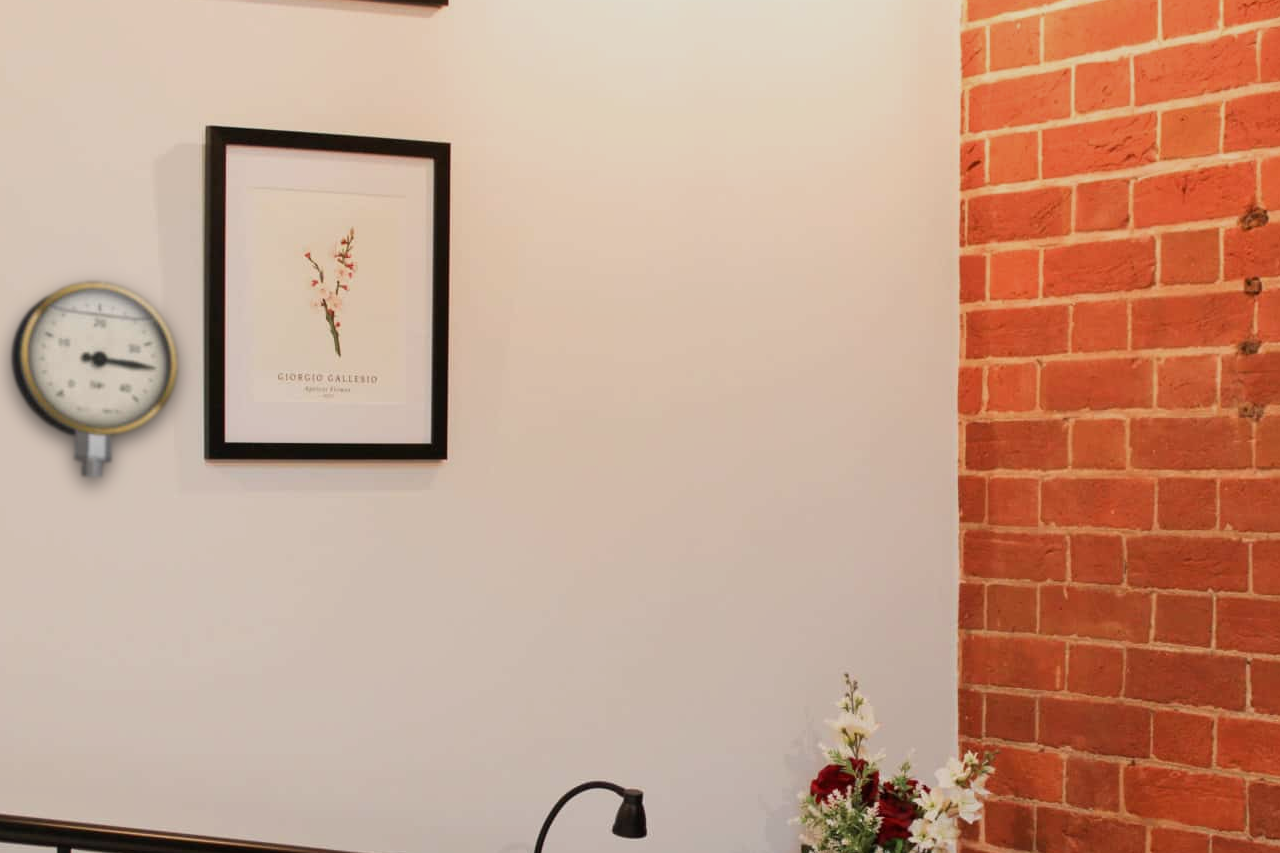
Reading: 34 bar
